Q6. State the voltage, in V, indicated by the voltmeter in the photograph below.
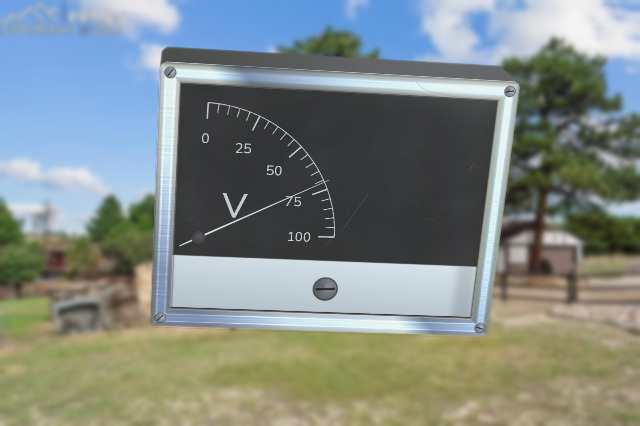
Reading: 70 V
